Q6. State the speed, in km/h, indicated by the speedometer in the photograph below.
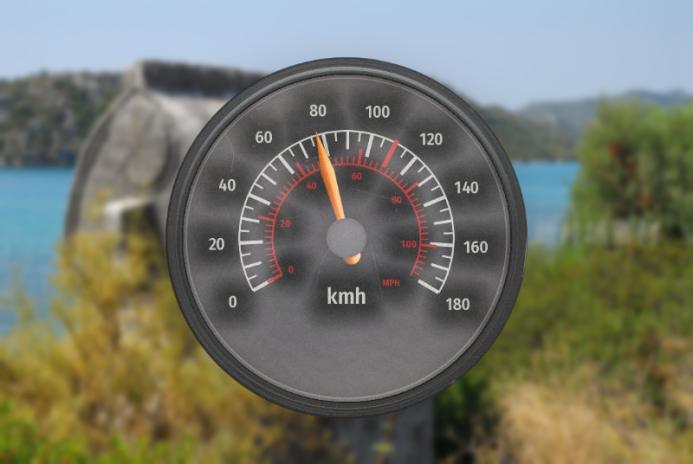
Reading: 77.5 km/h
